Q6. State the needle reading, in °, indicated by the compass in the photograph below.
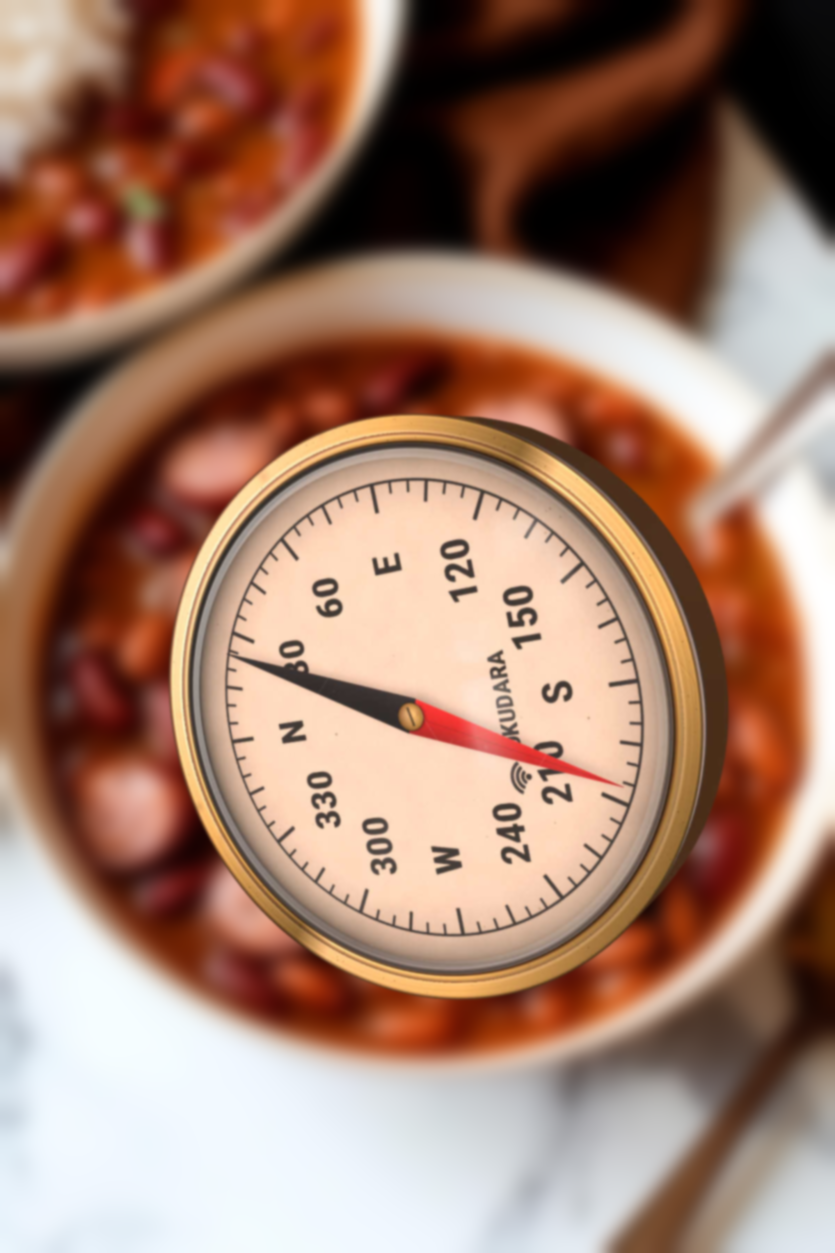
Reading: 205 °
